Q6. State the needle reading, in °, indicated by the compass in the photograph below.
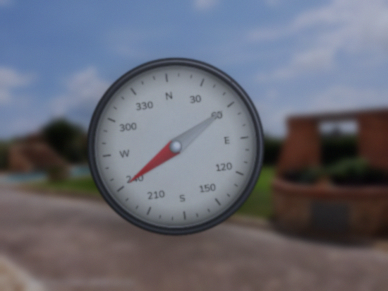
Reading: 240 °
